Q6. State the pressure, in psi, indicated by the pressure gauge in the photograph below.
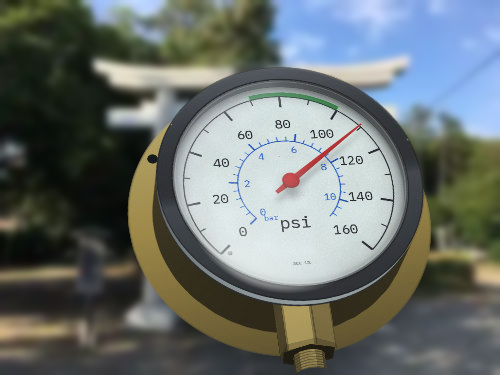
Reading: 110 psi
